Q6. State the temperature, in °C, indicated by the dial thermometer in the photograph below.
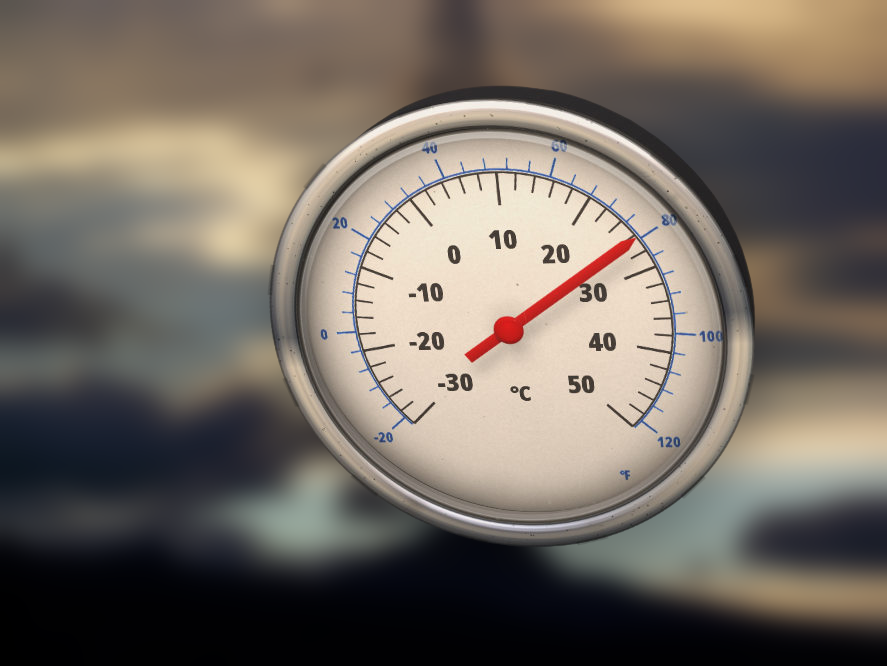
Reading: 26 °C
